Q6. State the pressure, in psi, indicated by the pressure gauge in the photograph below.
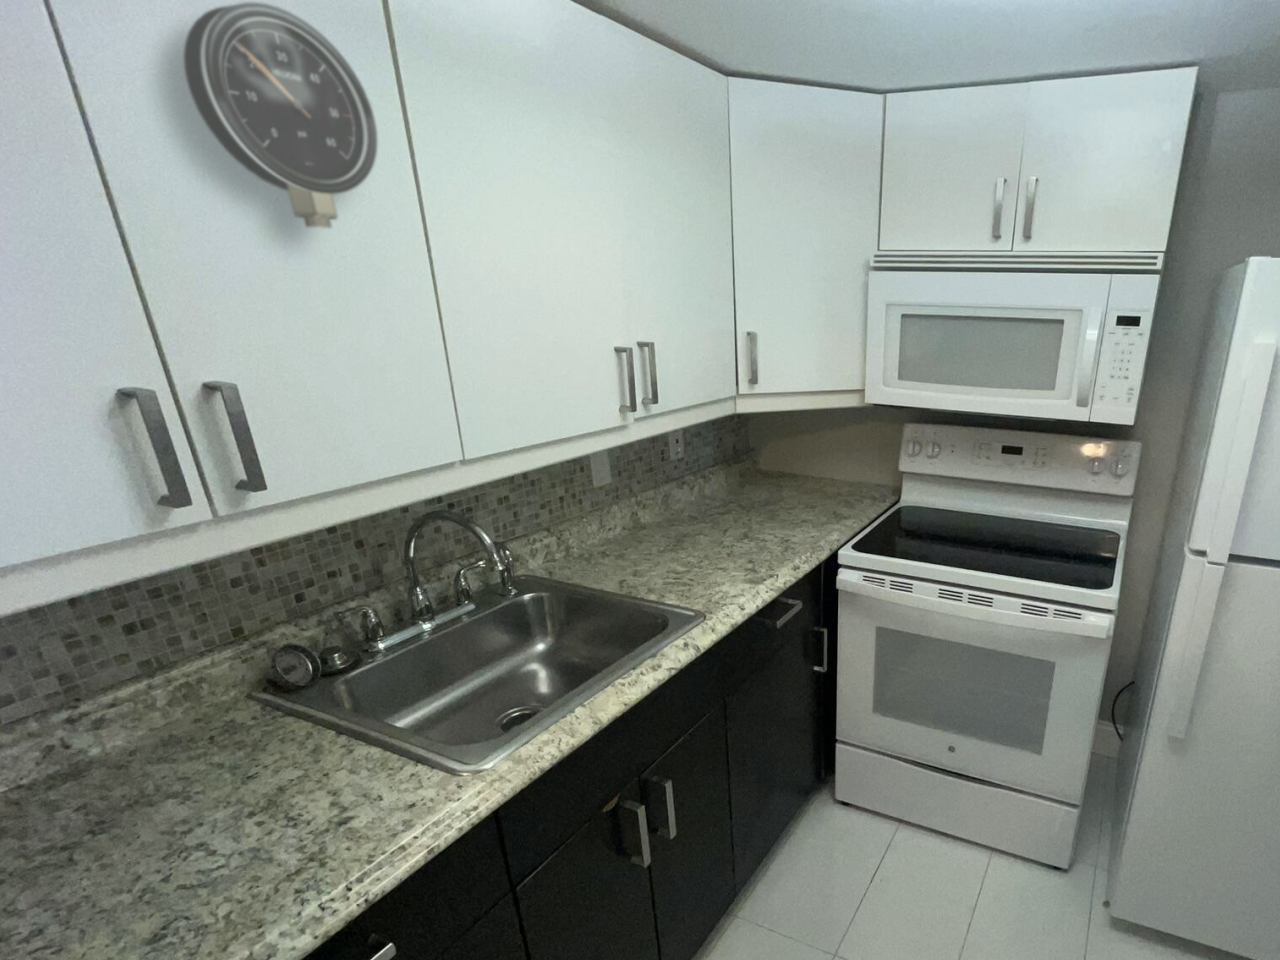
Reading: 20 psi
